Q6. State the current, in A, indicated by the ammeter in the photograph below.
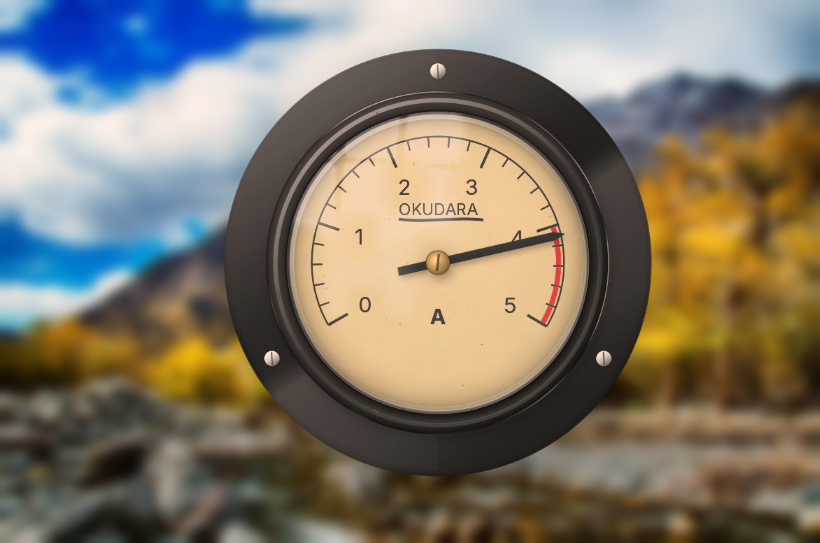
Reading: 4.1 A
